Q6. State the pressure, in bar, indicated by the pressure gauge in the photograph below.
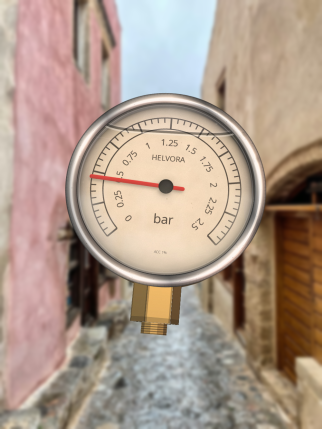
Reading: 0.45 bar
